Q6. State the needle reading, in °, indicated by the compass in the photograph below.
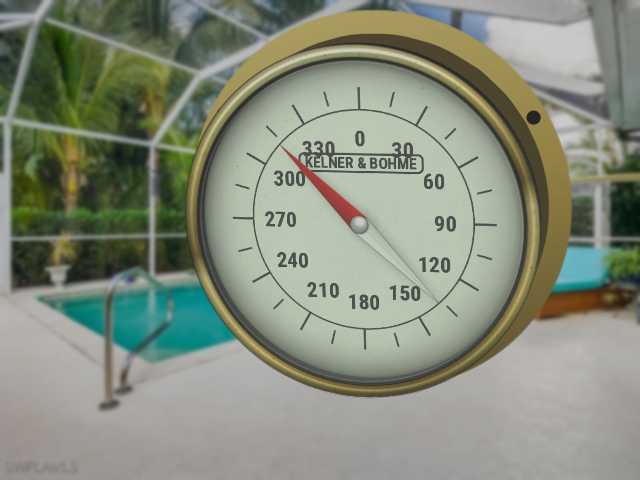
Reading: 315 °
